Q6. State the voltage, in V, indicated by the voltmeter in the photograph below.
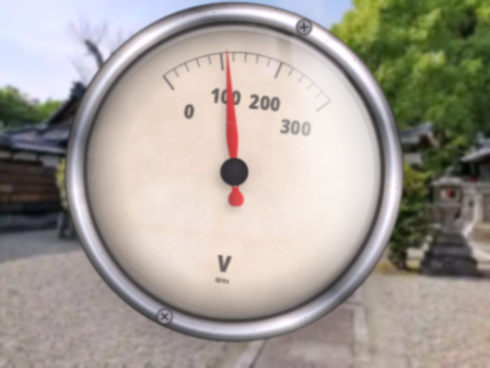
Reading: 110 V
